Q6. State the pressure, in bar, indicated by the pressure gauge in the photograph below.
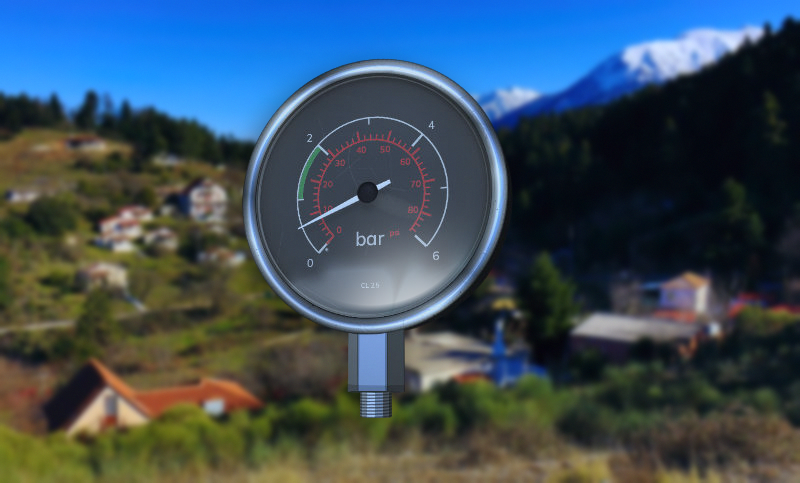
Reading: 0.5 bar
